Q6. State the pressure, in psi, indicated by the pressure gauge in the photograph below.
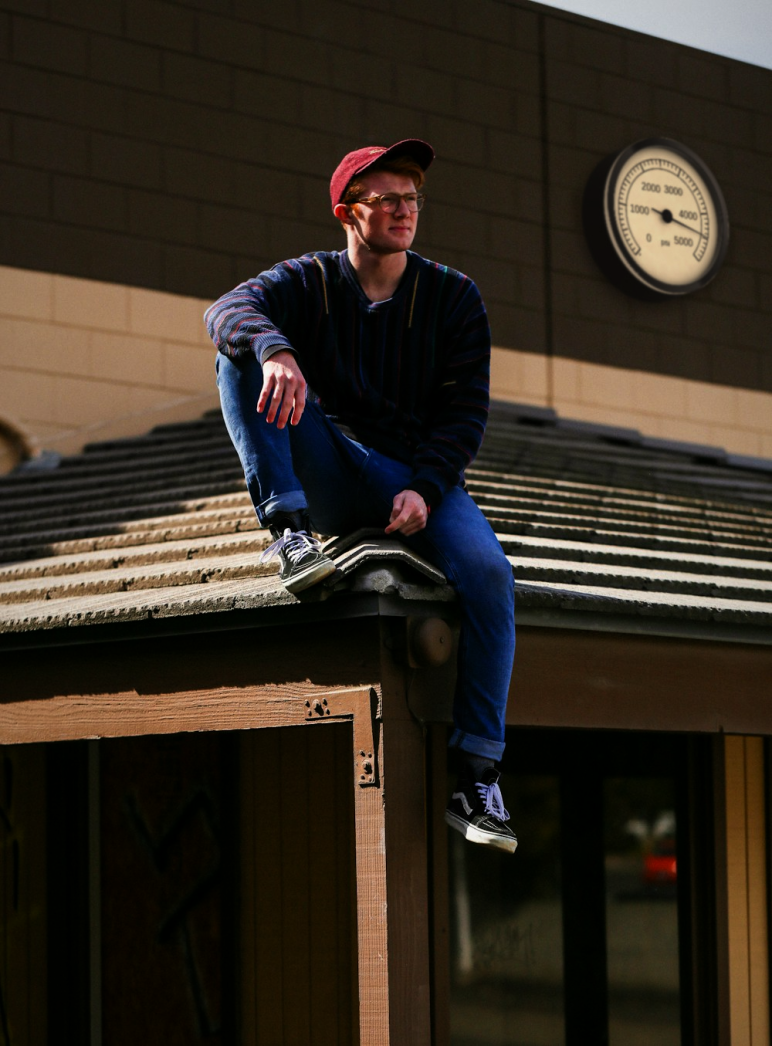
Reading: 4500 psi
